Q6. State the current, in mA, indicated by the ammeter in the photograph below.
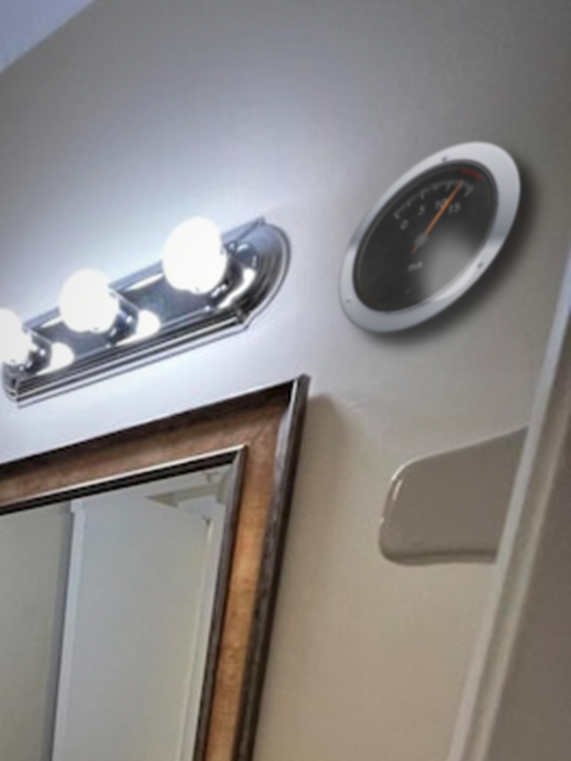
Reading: 12.5 mA
